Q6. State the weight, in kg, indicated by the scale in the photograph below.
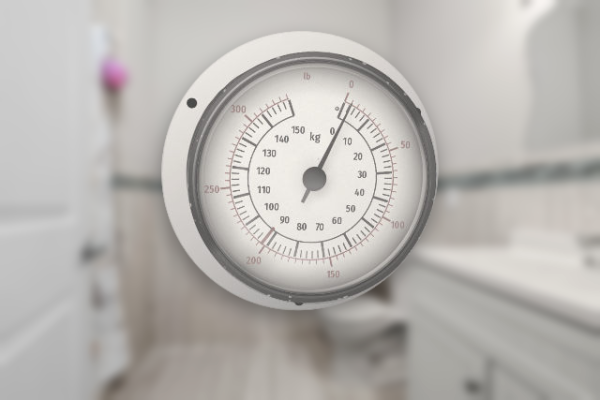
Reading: 2 kg
